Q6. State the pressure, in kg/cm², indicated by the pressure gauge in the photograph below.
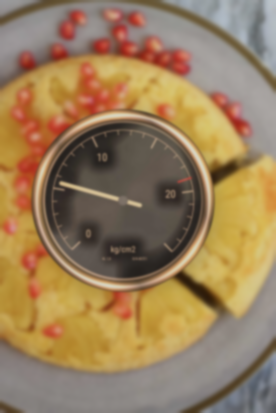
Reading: 5.5 kg/cm²
